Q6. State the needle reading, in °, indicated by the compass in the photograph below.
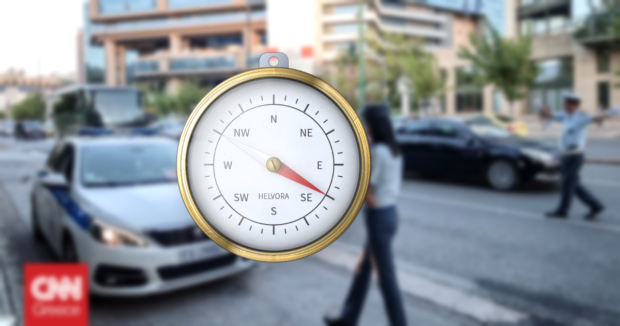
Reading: 120 °
